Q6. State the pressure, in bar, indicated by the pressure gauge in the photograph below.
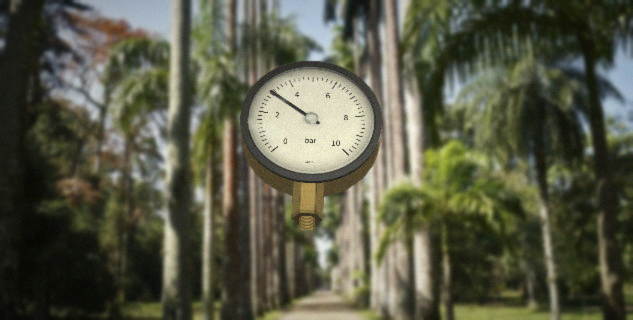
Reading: 3 bar
